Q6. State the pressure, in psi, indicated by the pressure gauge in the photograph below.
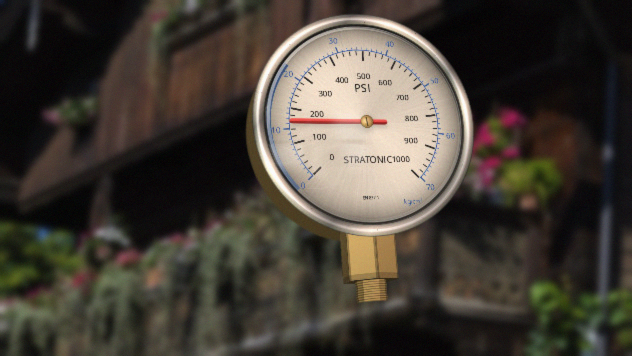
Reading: 160 psi
